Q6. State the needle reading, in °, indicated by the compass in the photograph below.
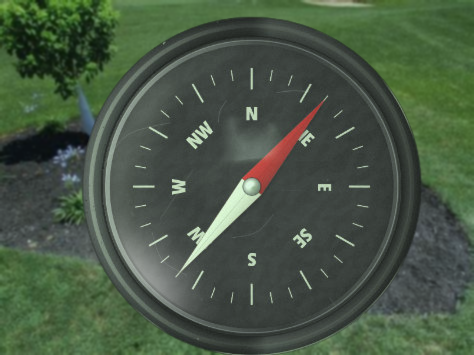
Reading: 40 °
